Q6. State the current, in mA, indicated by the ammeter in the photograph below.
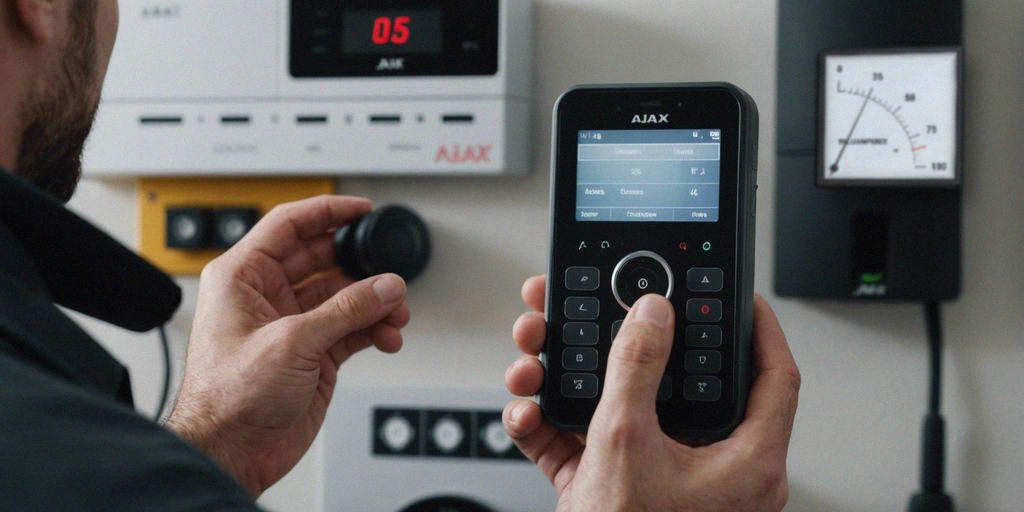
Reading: 25 mA
